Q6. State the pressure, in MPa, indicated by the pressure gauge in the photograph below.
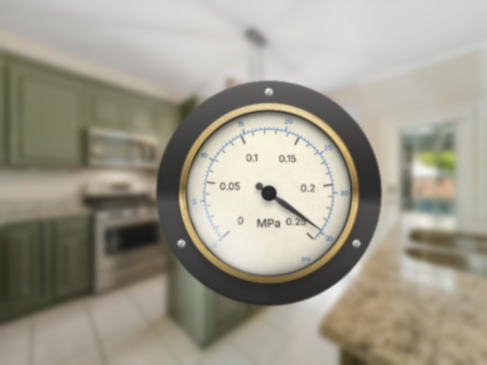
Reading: 0.24 MPa
